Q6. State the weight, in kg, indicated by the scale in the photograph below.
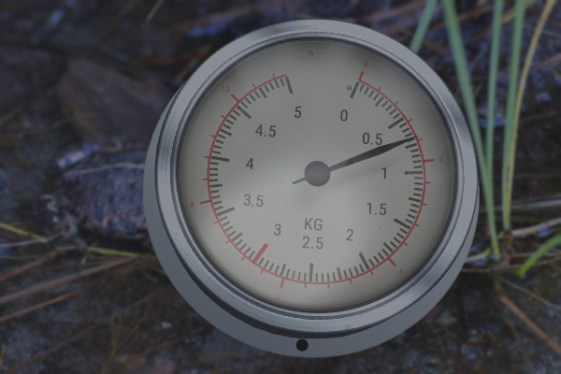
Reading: 0.7 kg
